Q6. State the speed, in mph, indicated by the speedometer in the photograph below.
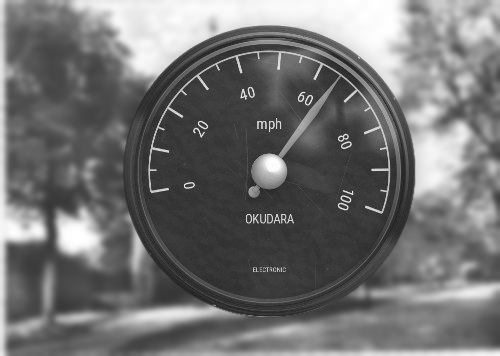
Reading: 65 mph
